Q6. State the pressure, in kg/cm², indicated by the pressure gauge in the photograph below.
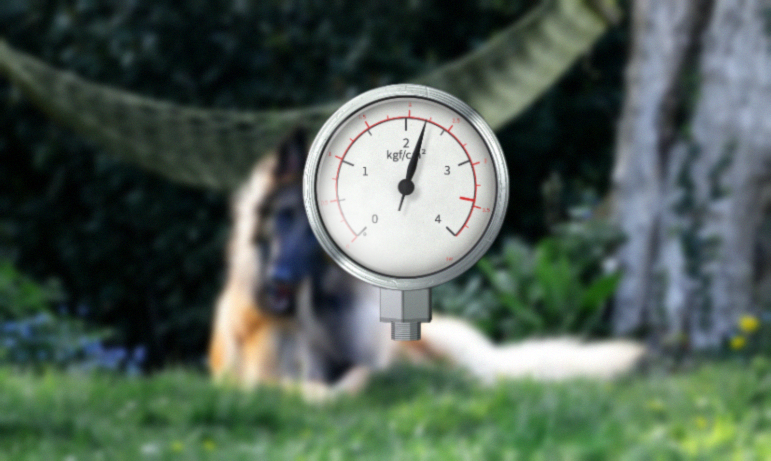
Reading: 2.25 kg/cm²
